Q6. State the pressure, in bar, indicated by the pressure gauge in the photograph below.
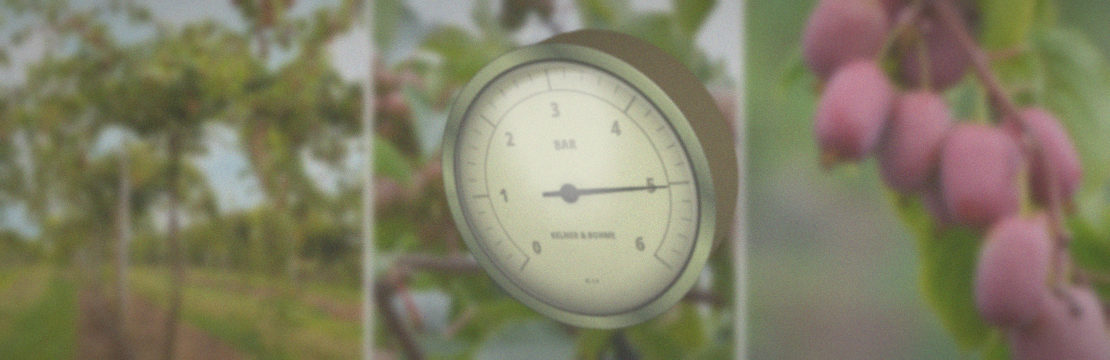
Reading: 5 bar
